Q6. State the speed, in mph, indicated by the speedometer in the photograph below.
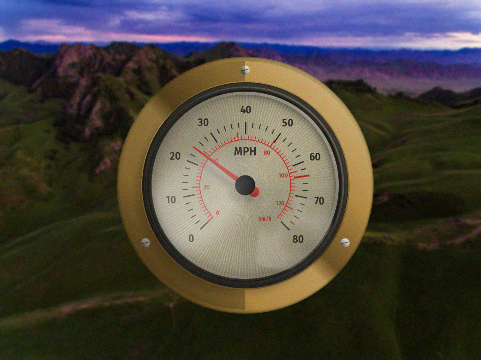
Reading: 24 mph
